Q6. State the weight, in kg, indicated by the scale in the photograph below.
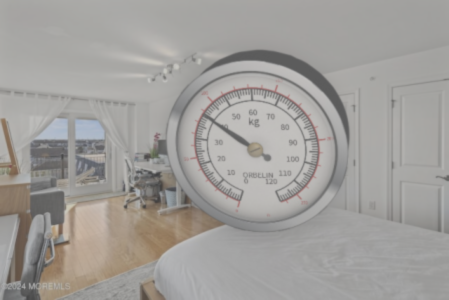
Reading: 40 kg
